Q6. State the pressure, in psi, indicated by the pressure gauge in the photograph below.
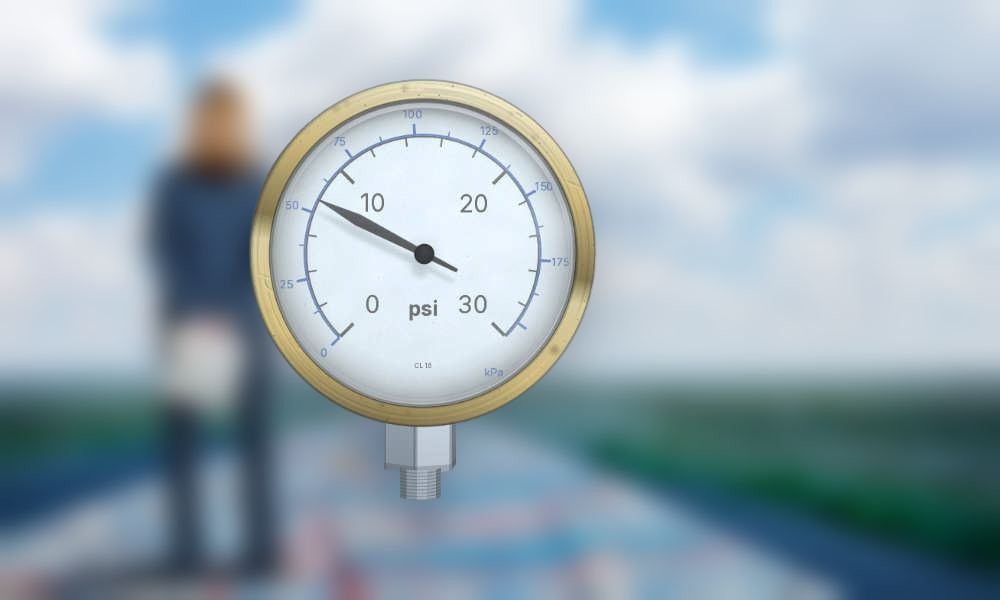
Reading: 8 psi
